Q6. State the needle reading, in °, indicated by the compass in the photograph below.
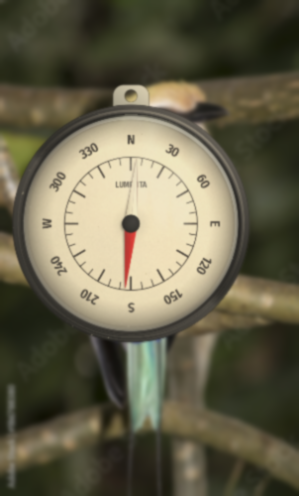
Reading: 185 °
